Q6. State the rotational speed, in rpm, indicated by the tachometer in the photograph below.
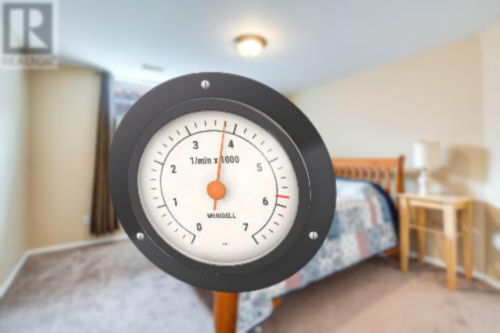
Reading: 3800 rpm
